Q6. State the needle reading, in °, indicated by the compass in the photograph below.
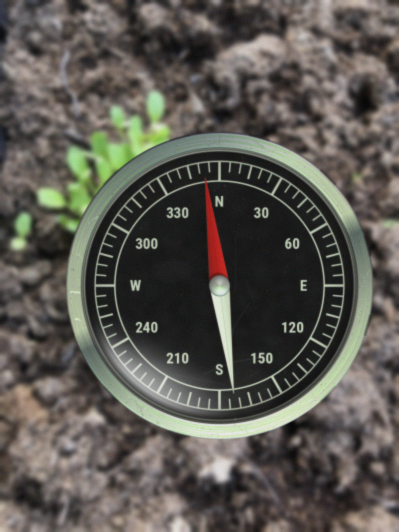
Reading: 352.5 °
